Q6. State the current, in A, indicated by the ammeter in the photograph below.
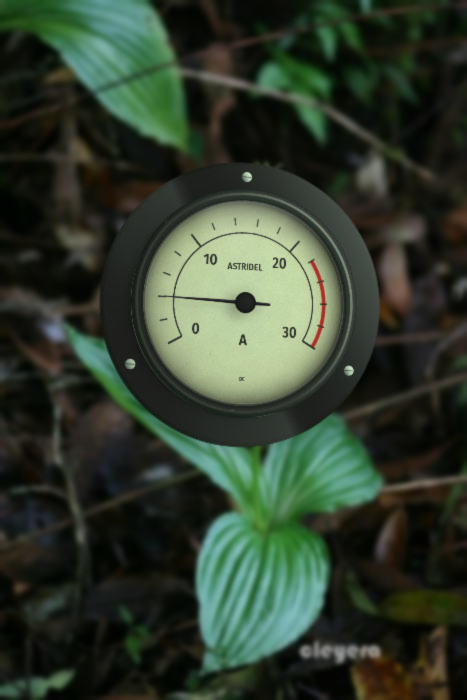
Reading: 4 A
